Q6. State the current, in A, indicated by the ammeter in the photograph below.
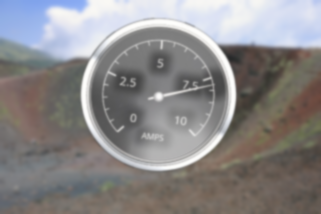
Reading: 7.75 A
